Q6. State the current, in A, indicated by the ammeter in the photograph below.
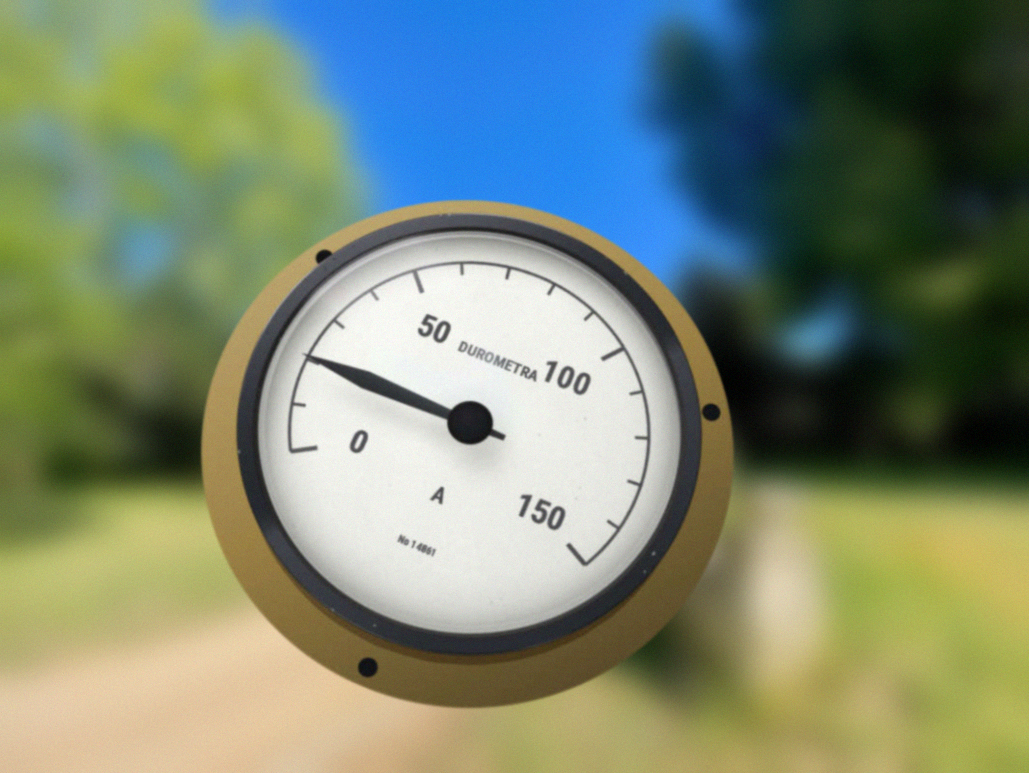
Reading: 20 A
